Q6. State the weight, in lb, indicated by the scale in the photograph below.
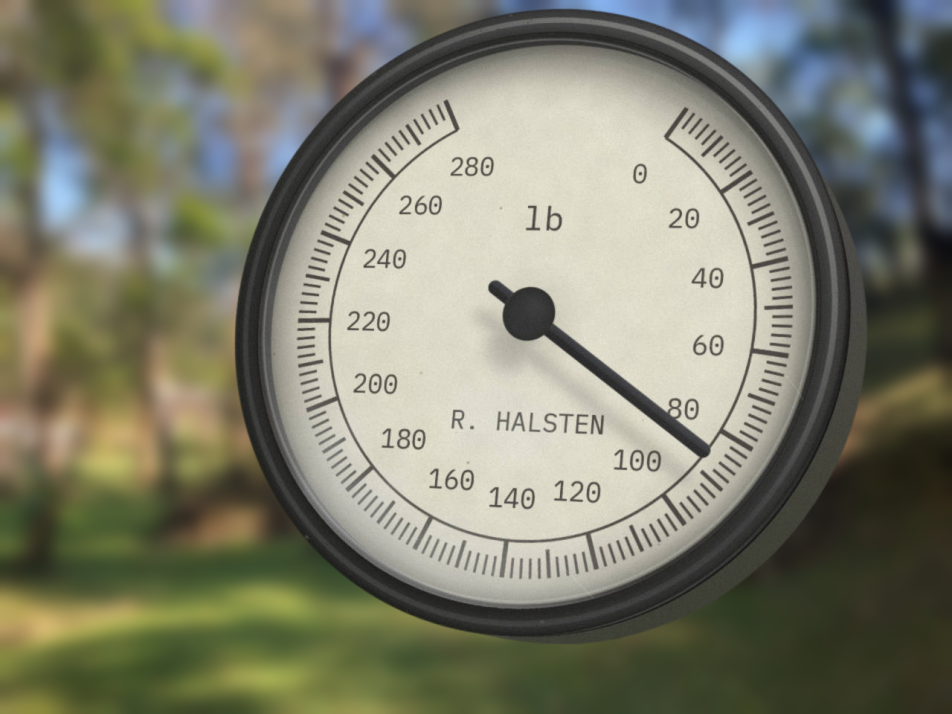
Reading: 86 lb
